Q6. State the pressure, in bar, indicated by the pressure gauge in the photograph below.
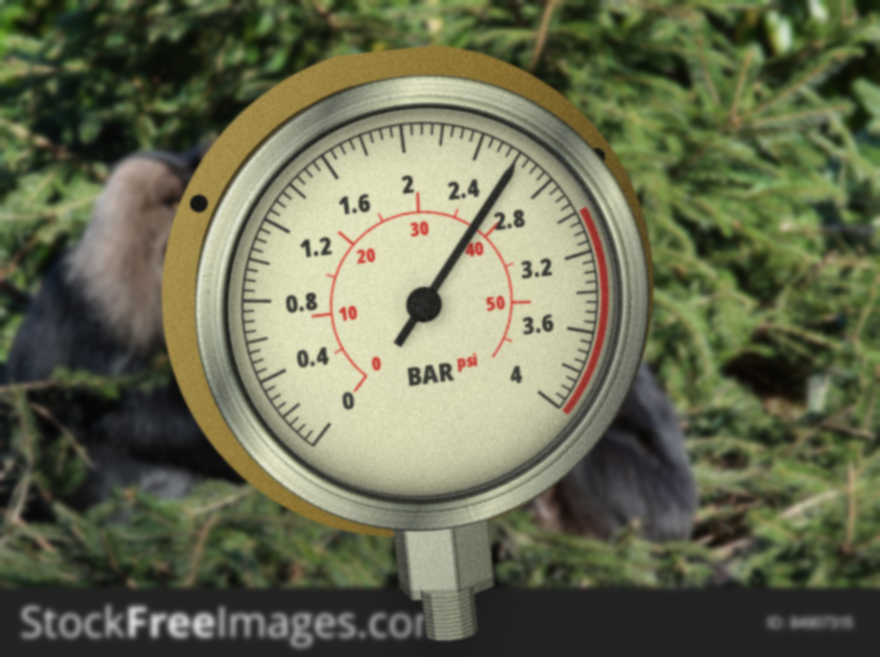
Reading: 2.6 bar
